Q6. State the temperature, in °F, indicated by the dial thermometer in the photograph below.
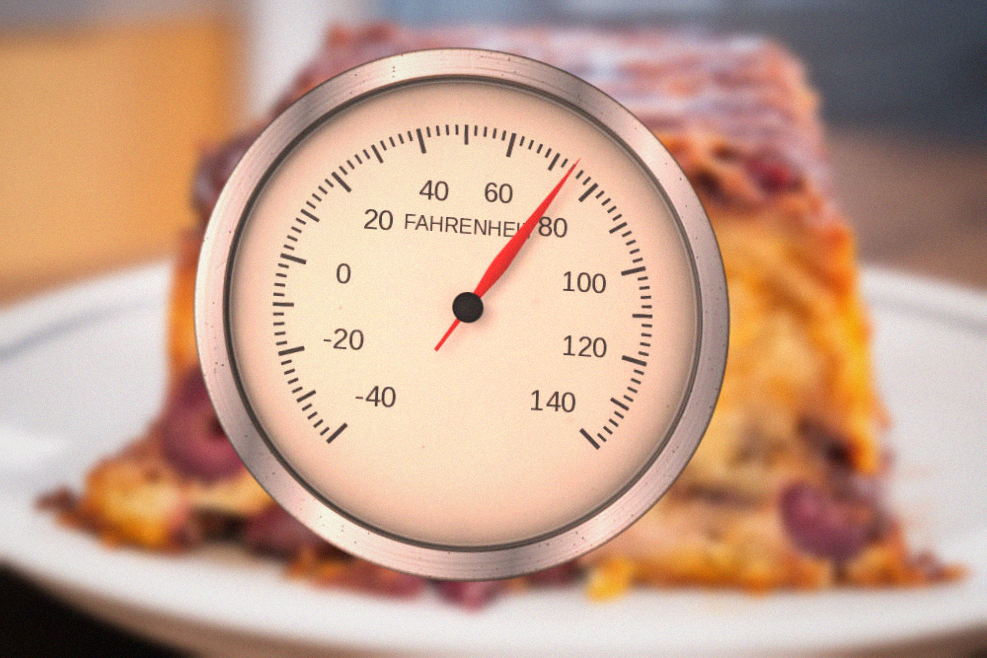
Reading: 74 °F
